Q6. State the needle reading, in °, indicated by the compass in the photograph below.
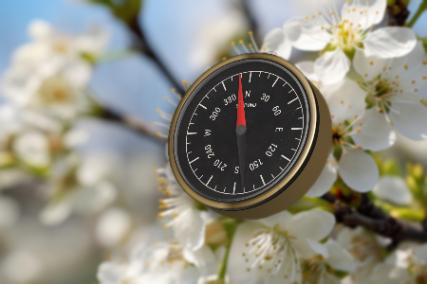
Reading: 350 °
